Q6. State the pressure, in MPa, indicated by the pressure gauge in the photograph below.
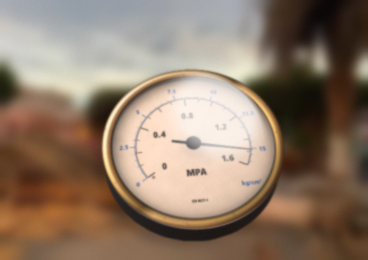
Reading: 1.5 MPa
